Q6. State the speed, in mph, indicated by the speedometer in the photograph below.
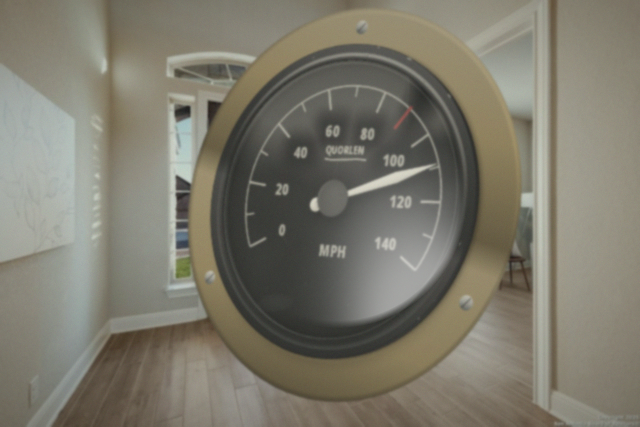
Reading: 110 mph
